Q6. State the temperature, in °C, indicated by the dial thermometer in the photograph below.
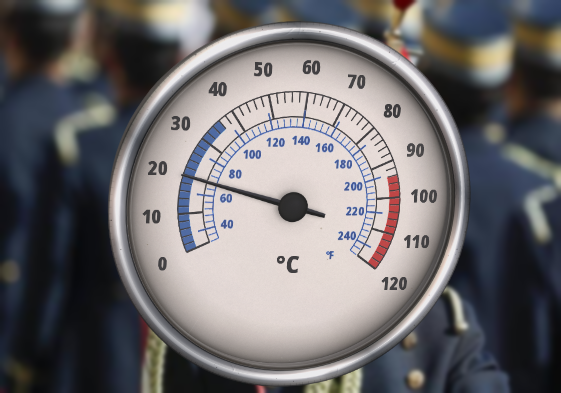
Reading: 20 °C
